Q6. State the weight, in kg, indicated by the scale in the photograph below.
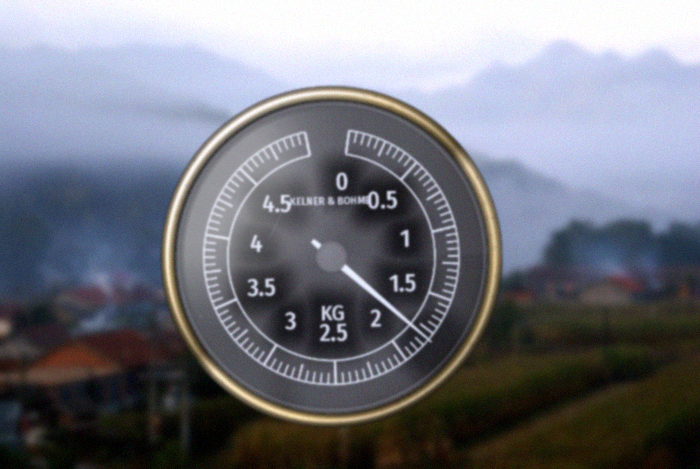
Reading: 1.8 kg
